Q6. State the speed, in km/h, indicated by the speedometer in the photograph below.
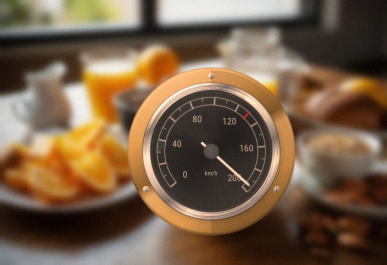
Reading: 195 km/h
